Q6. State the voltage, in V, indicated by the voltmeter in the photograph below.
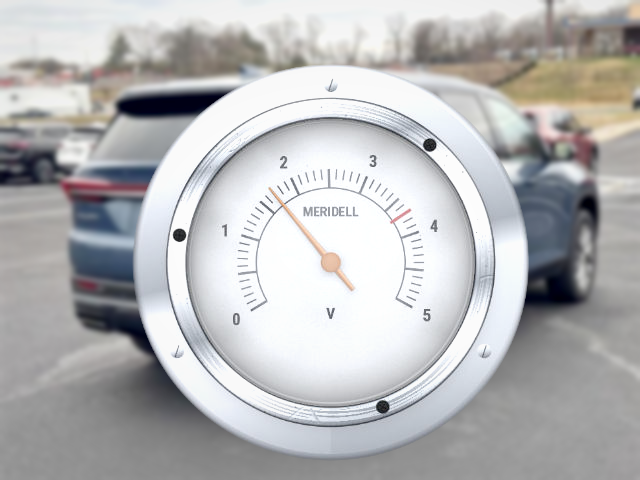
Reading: 1.7 V
